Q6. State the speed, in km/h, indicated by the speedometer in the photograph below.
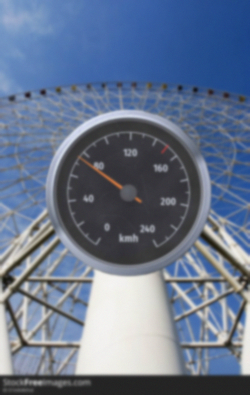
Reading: 75 km/h
